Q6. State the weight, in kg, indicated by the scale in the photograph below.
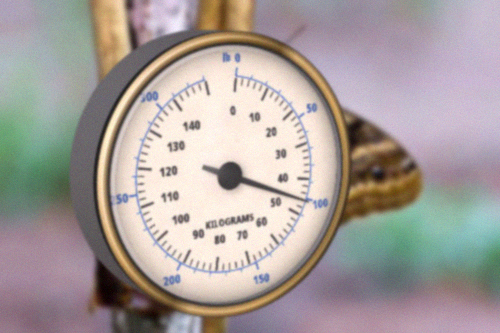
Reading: 46 kg
